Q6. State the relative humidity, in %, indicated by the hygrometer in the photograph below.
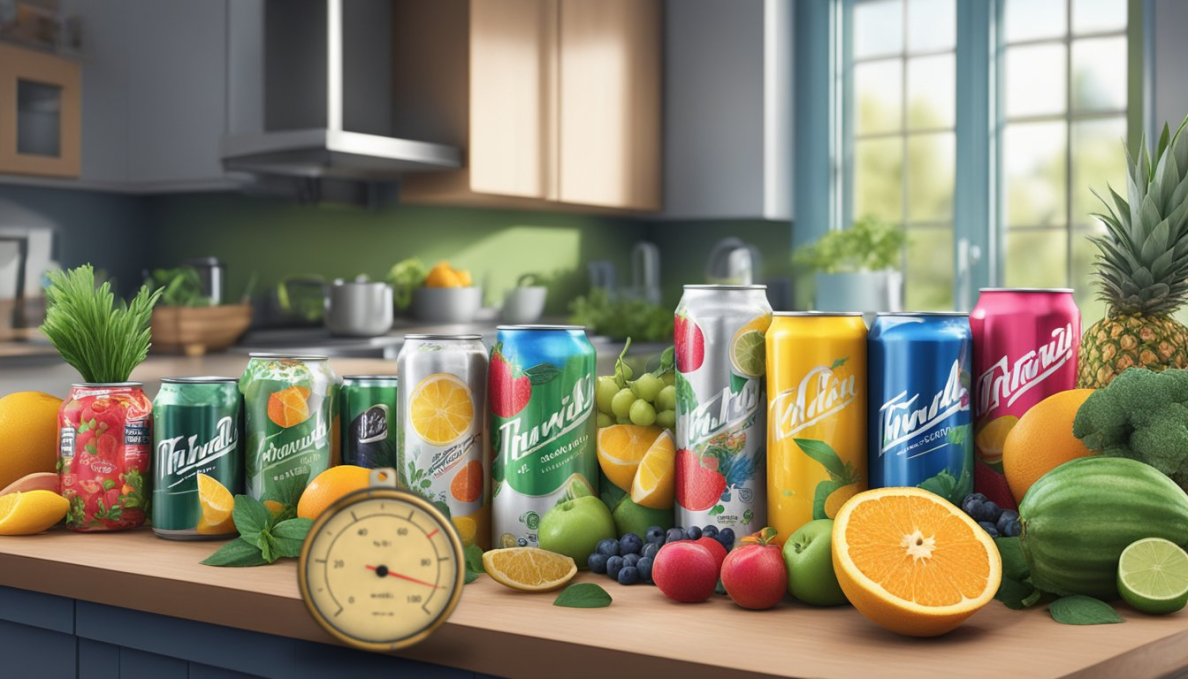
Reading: 90 %
